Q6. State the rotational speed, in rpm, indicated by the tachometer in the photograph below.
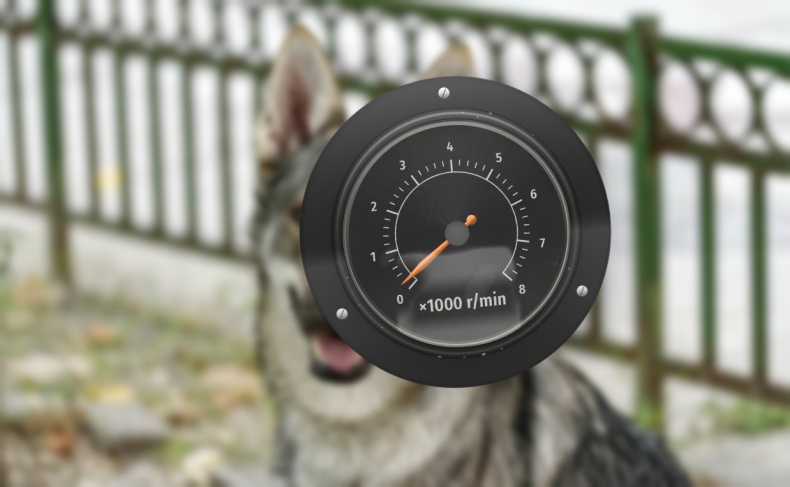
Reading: 200 rpm
